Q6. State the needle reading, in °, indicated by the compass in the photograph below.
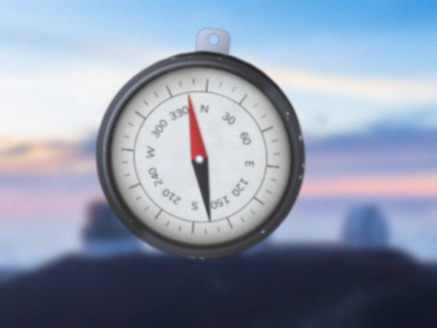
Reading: 345 °
